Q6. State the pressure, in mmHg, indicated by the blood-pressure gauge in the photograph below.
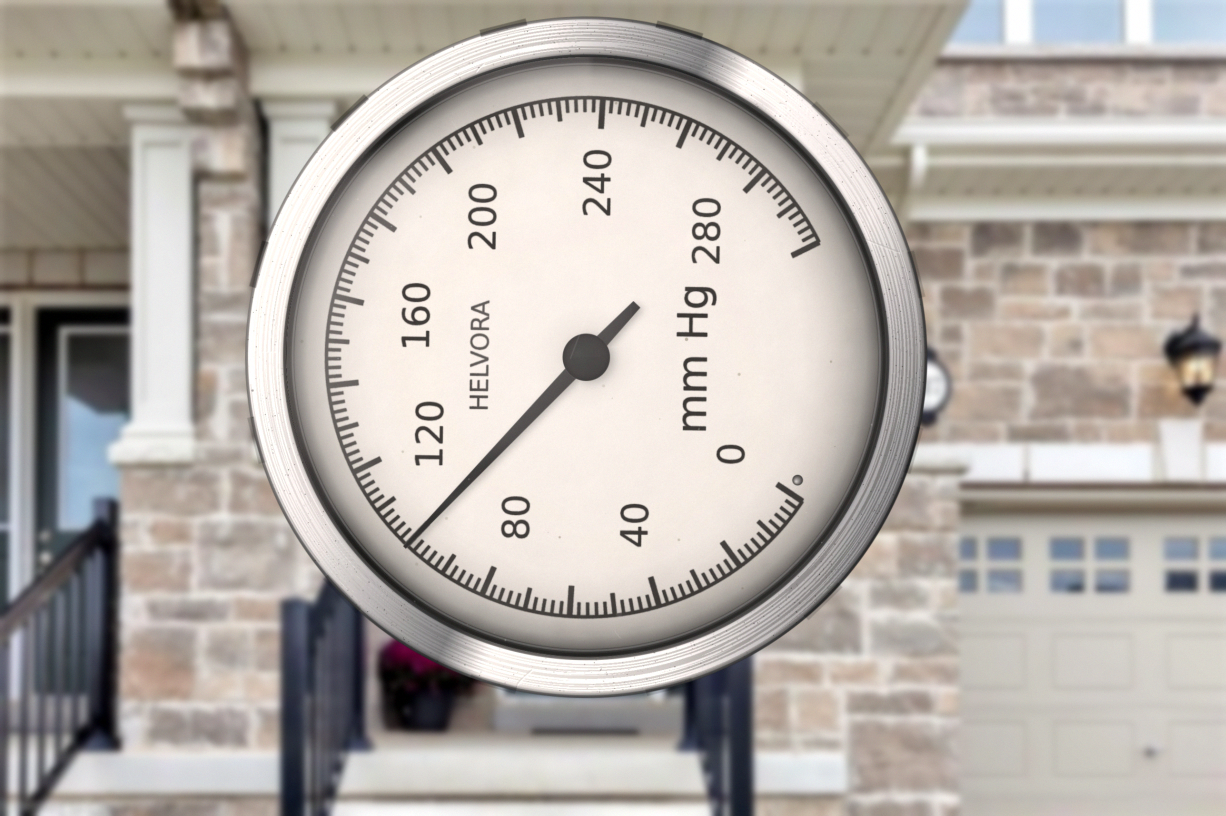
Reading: 100 mmHg
